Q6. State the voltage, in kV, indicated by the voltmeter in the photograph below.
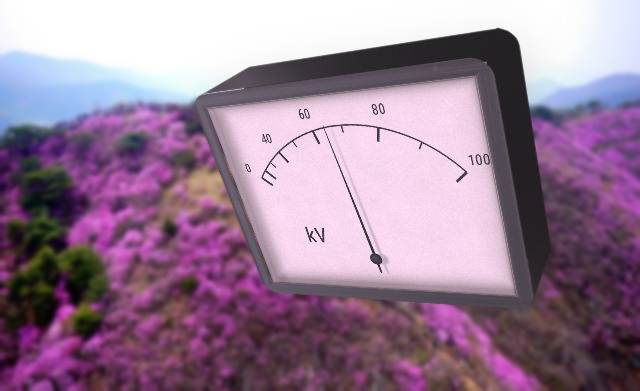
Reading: 65 kV
